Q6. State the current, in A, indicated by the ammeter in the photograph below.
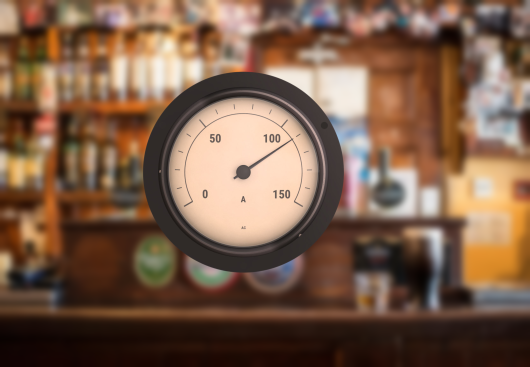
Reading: 110 A
